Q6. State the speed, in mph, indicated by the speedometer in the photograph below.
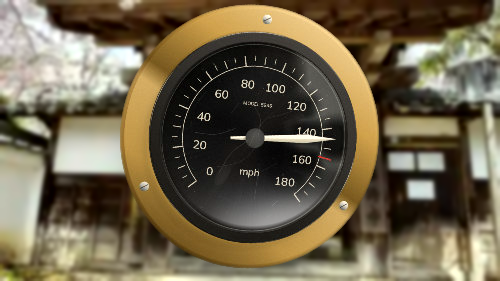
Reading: 145 mph
